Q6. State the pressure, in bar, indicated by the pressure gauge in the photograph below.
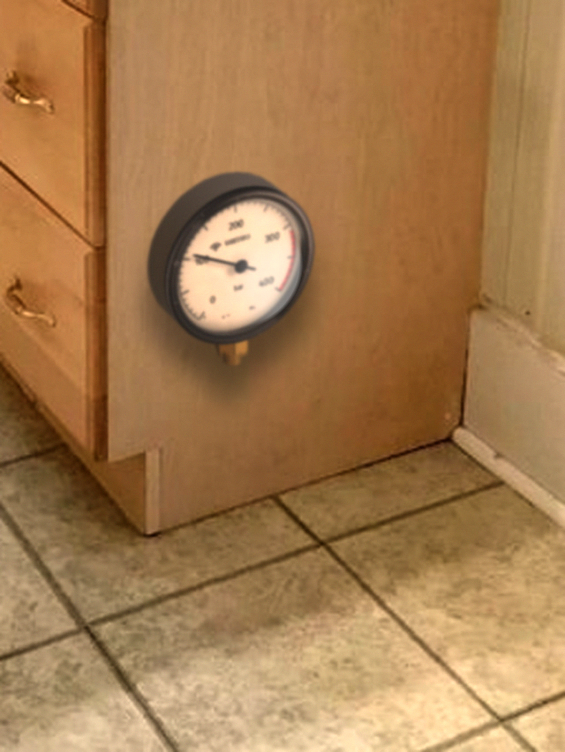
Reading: 110 bar
